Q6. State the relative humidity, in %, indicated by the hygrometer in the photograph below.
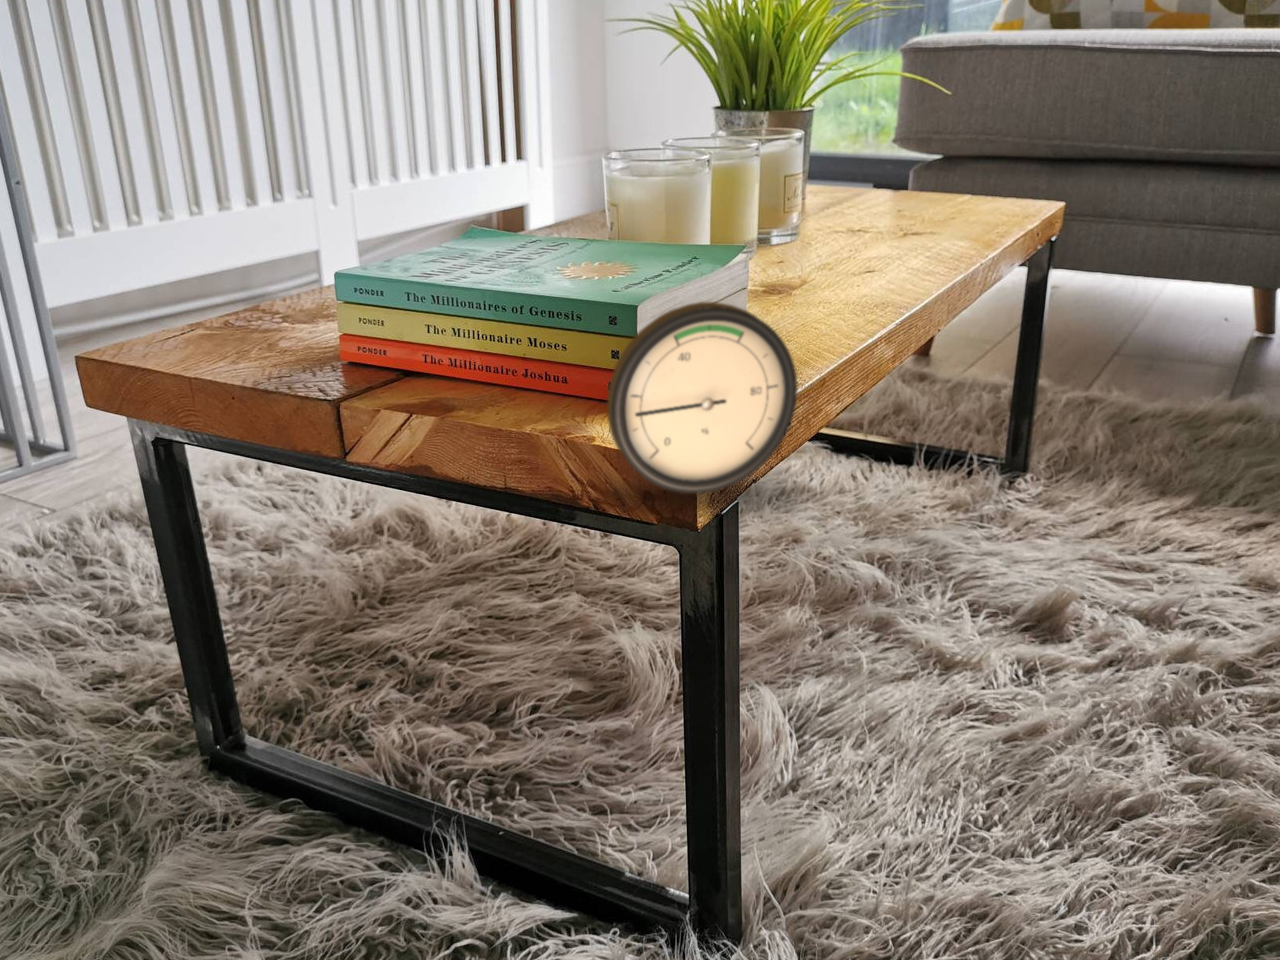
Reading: 15 %
